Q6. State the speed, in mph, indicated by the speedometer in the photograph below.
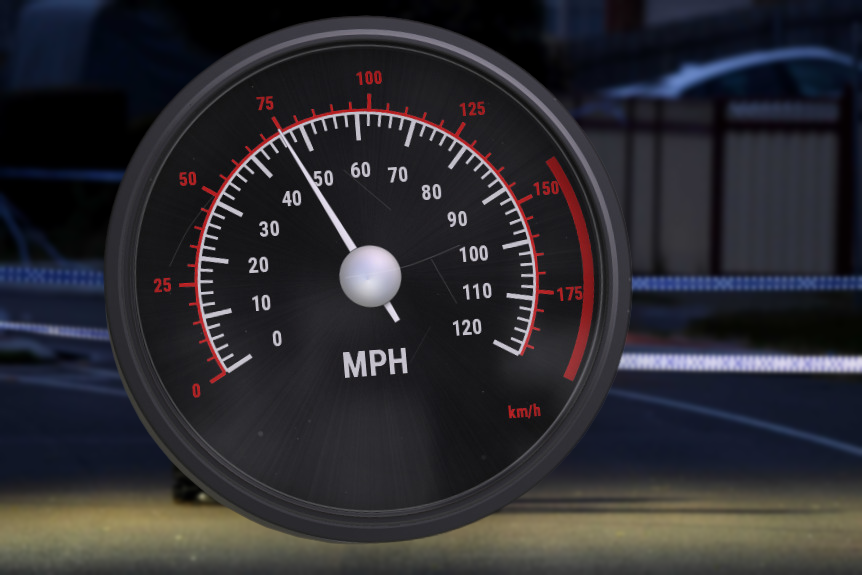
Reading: 46 mph
